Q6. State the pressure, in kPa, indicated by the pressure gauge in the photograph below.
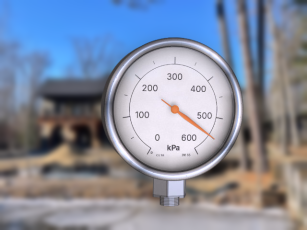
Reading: 550 kPa
